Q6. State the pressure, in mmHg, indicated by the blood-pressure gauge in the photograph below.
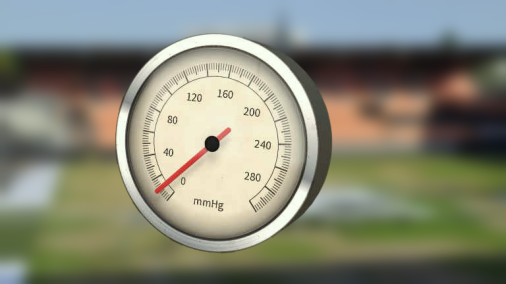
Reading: 10 mmHg
